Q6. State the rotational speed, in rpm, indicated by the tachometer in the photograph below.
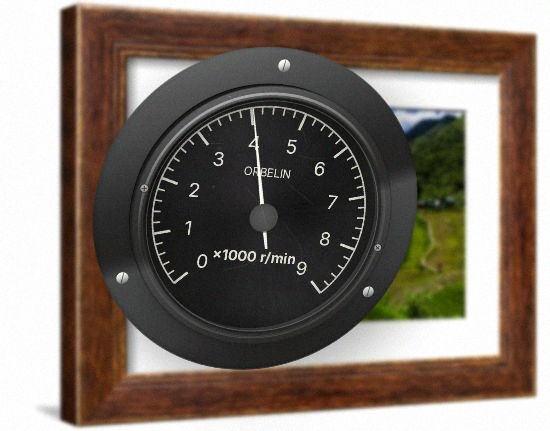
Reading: 4000 rpm
